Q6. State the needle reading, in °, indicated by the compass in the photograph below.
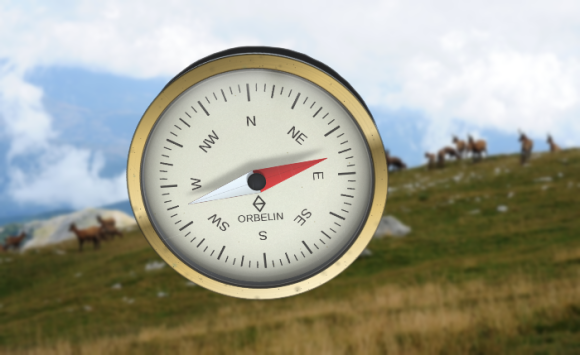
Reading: 75 °
